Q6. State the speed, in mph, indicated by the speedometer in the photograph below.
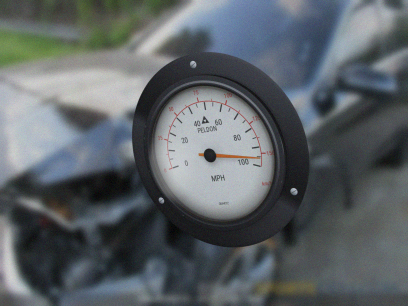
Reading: 95 mph
